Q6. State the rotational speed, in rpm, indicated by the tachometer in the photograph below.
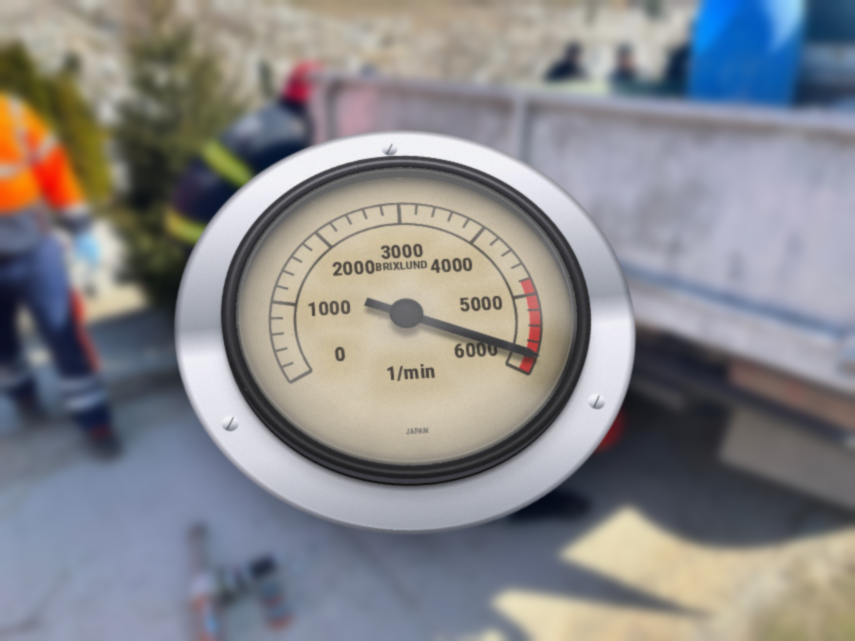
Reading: 5800 rpm
